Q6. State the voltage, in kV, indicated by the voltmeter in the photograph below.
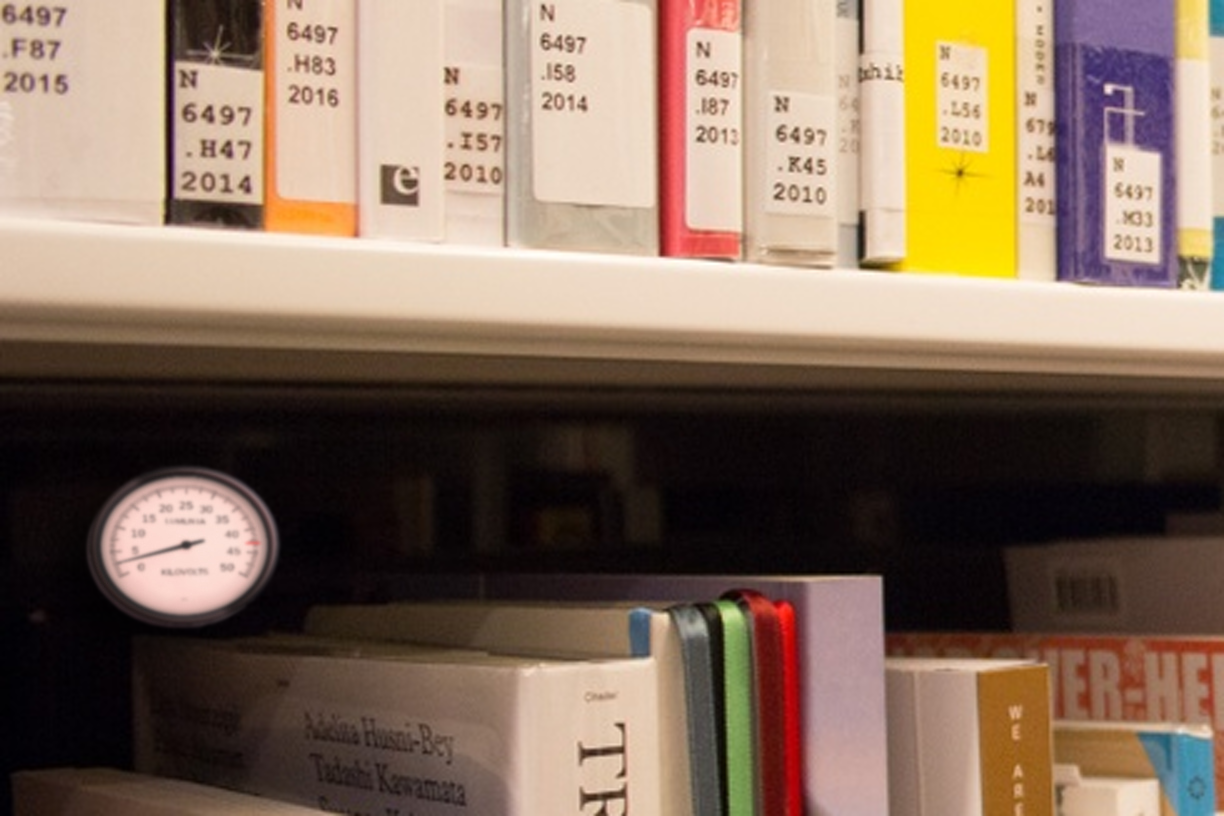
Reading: 2.5 kV
